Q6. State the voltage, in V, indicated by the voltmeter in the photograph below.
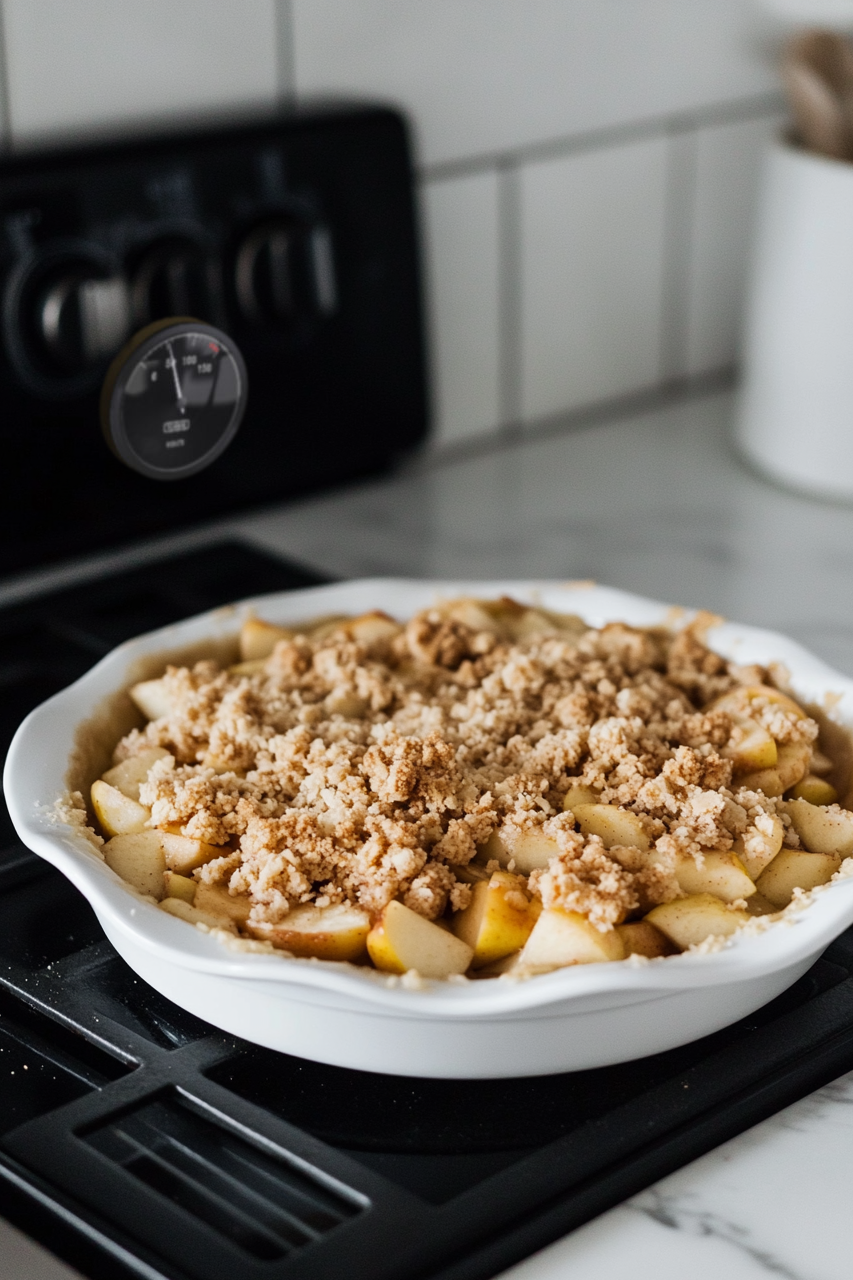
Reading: 50 V
